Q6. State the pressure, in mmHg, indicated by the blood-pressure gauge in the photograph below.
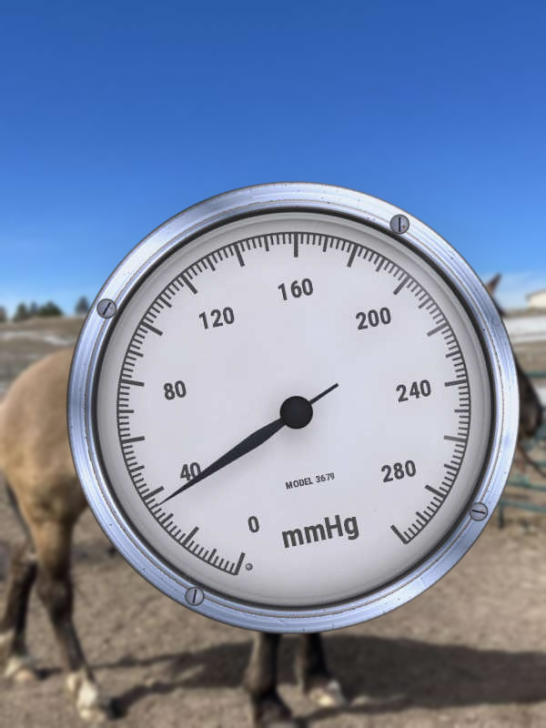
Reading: 36 mmHg
